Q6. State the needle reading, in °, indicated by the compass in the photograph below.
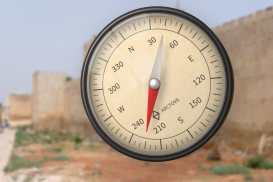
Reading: 225 °
